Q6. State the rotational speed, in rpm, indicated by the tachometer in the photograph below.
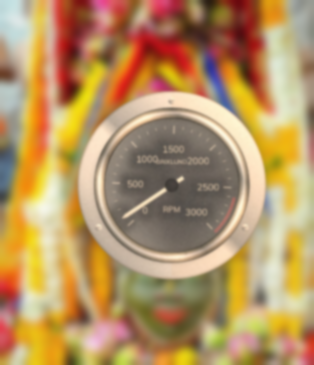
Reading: 100 rpm
